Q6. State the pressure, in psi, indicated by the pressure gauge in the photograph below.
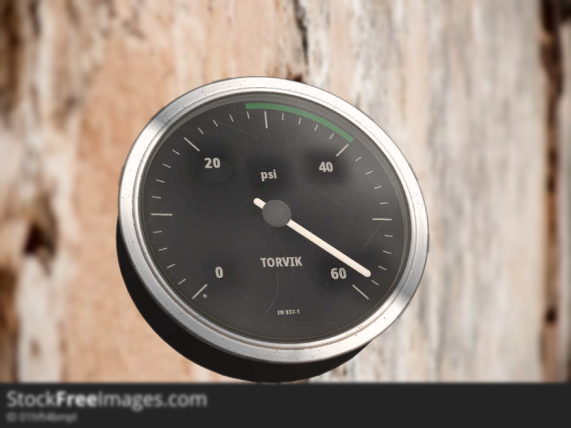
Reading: 58 psi
